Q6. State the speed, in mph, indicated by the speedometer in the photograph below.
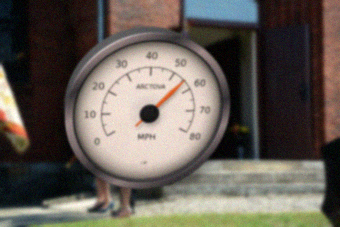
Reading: 55 mph
